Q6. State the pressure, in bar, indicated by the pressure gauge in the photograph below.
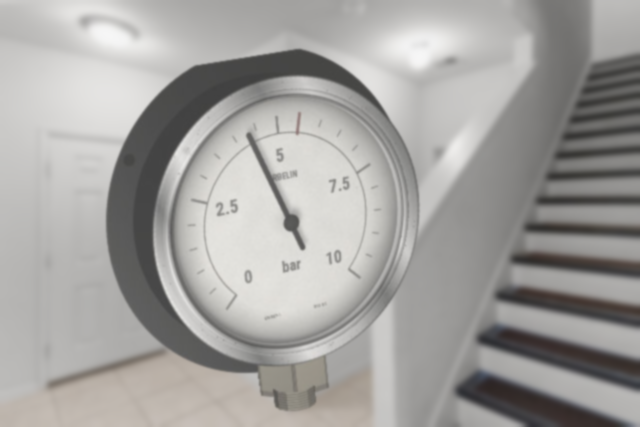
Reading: 4.25 bar
